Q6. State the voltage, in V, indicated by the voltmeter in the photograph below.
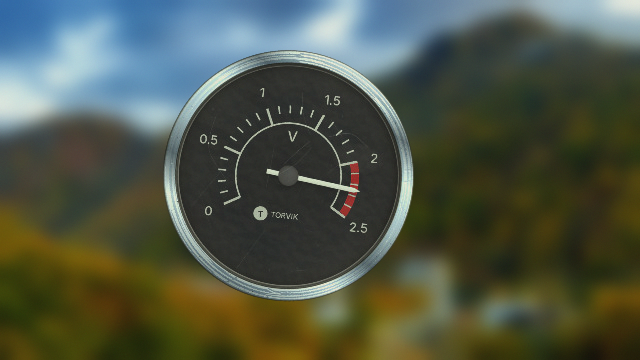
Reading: 2.25 V
